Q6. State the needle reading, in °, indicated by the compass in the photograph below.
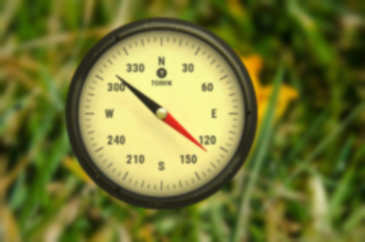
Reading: 130 °
